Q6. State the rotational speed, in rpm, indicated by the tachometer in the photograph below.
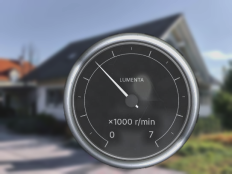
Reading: 2500 rpm
